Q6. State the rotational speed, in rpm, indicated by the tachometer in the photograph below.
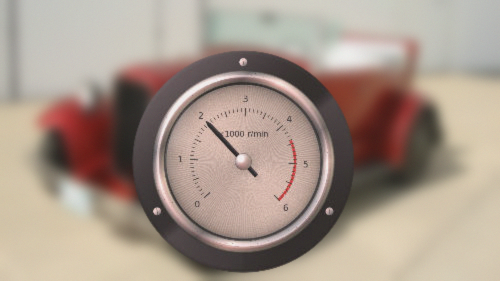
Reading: 2000 rpm
